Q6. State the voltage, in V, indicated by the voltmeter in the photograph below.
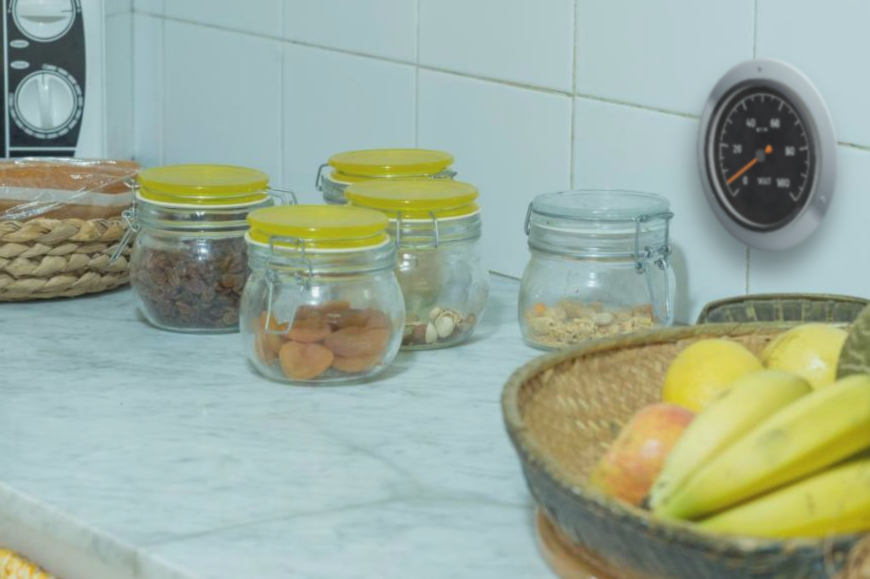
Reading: 5 V
